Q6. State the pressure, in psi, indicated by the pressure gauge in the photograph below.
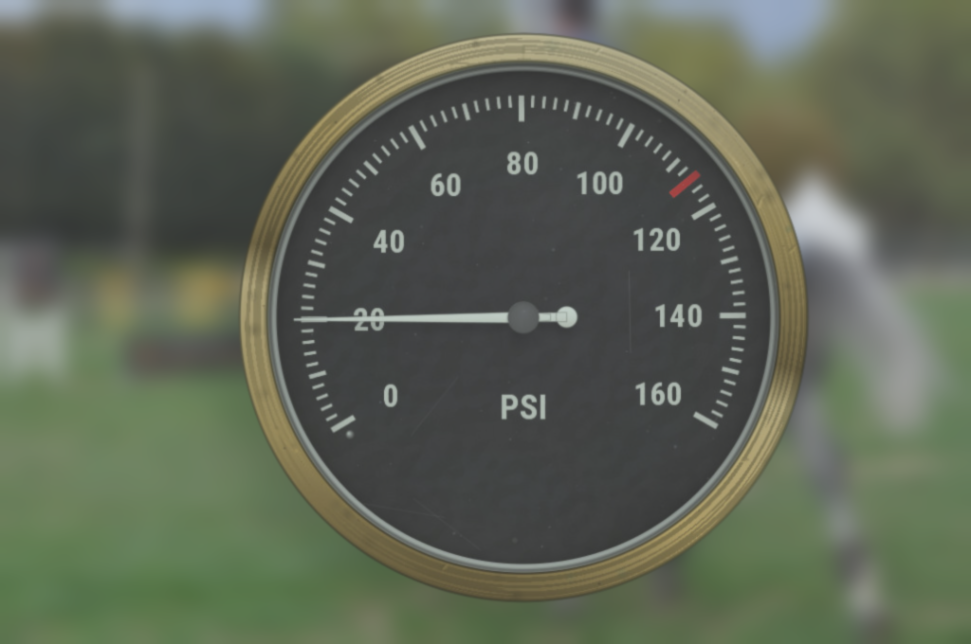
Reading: 20 psi
